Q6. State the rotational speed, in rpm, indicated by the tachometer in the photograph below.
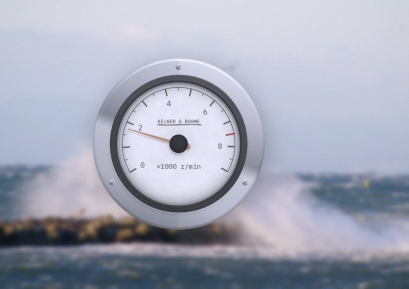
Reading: 1750 rpm
